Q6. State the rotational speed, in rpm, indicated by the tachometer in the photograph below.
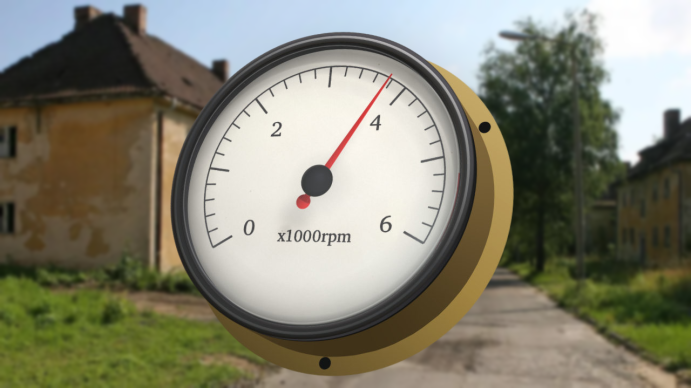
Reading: 3800 rpm
